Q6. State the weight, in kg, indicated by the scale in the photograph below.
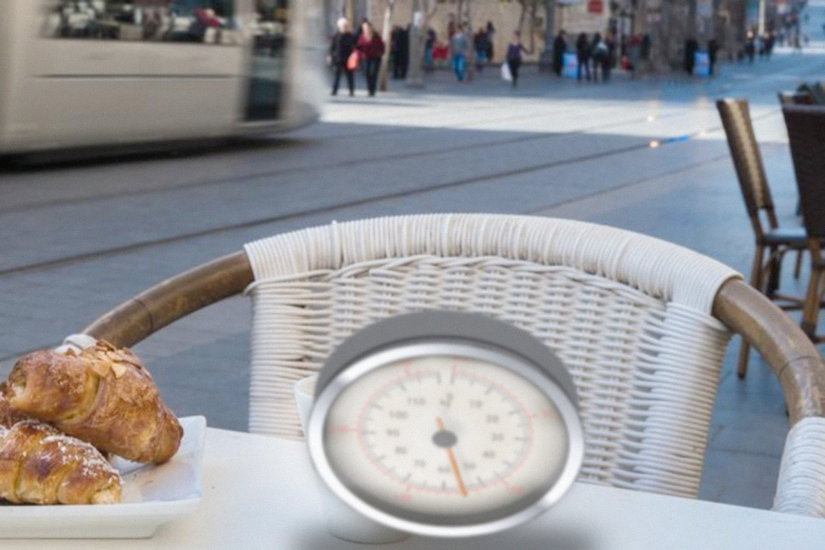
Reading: 55 kg
